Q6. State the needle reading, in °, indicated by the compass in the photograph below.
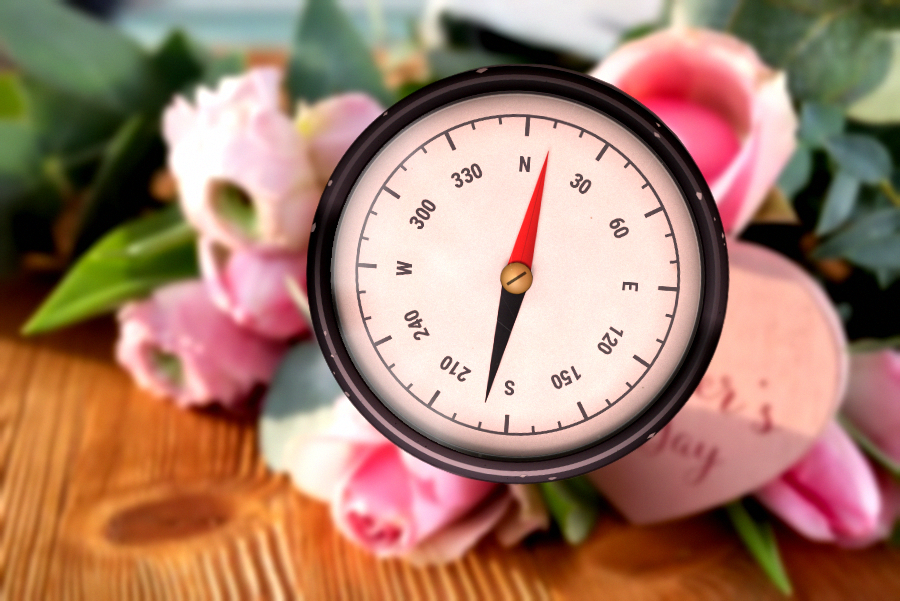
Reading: 10 °
